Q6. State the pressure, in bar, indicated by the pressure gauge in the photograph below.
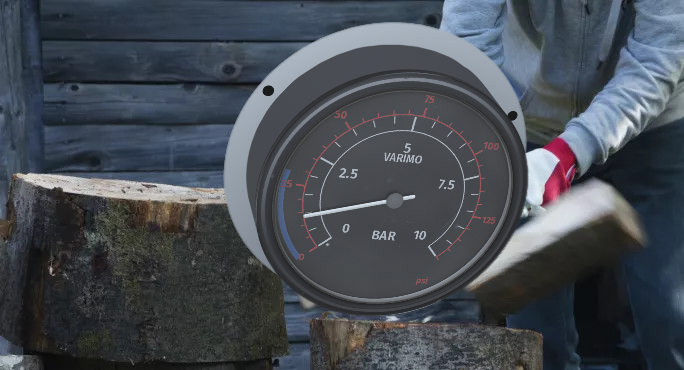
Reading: 1 bar
